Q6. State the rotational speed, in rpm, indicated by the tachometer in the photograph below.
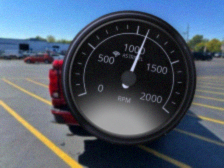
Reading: 1100 rpm
